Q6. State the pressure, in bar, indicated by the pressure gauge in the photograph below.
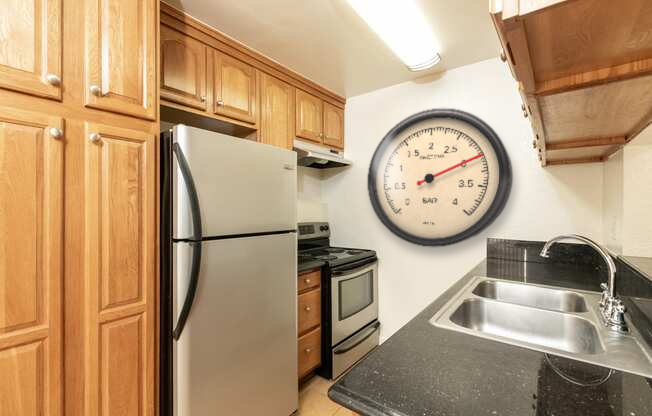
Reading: 3 bar
